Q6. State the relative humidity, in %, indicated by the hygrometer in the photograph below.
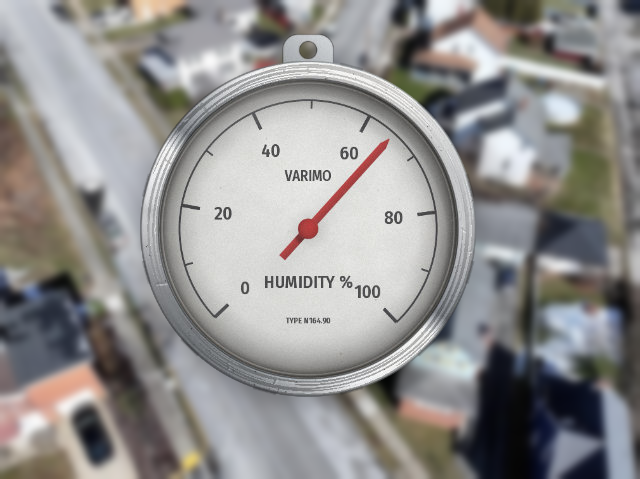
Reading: 65 %
